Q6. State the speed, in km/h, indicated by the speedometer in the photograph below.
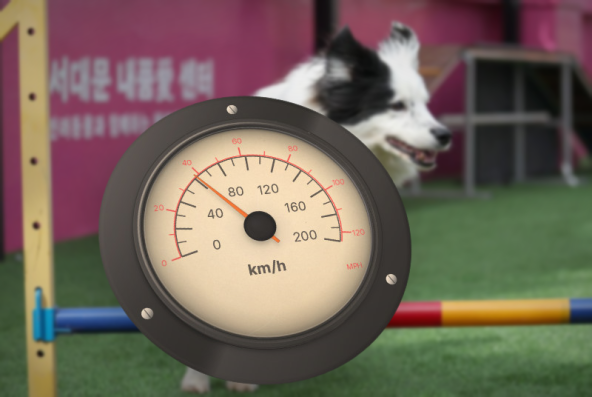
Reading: 60 km/h
